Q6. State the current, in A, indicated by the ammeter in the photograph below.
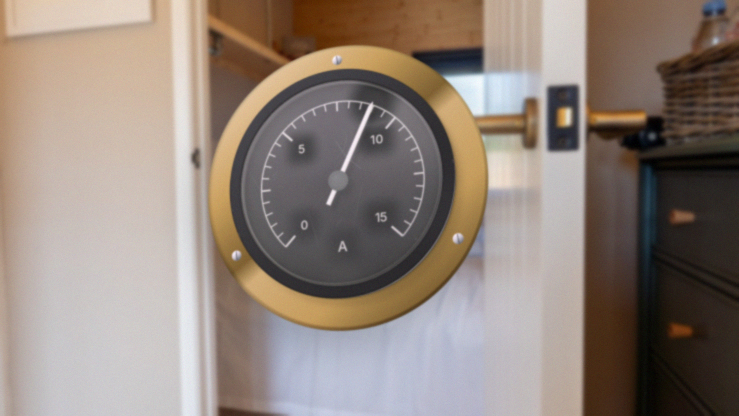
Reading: 9 A
